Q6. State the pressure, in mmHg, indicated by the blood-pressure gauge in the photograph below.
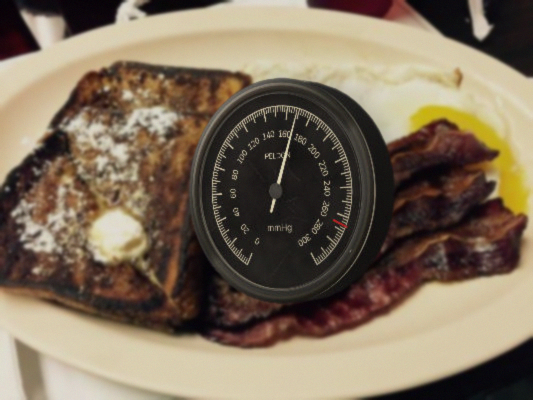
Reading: 170 mmHg
